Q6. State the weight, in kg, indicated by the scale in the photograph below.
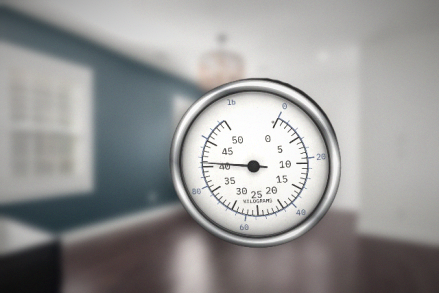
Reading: 41 kg
